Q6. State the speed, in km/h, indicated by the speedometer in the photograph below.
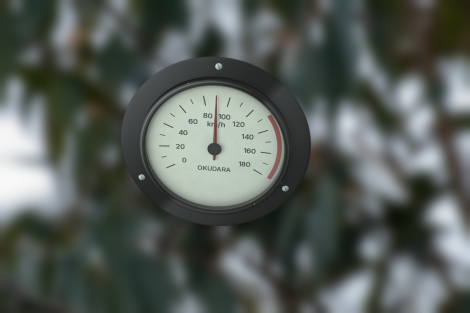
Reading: 90 km/h
